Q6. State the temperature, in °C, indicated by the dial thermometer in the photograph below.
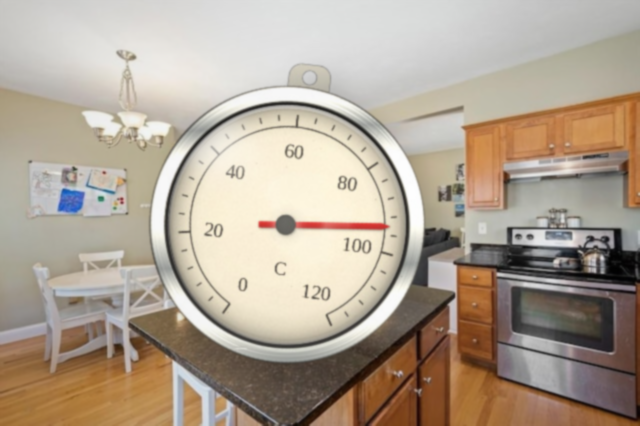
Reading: 94 °C
